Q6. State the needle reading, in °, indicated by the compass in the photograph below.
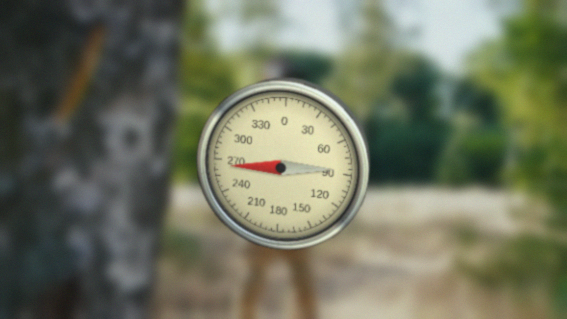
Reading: 265 °
